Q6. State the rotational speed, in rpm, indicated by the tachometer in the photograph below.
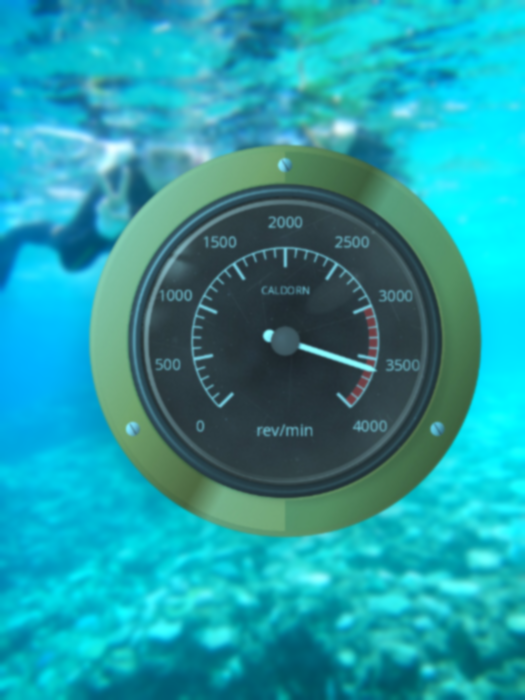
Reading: 3600 rpm
